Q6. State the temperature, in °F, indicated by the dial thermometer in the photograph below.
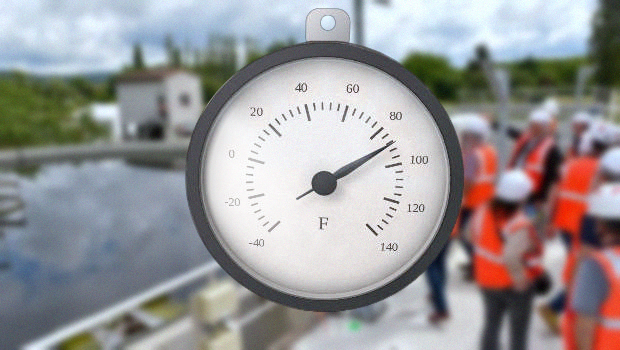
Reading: 88 °F
